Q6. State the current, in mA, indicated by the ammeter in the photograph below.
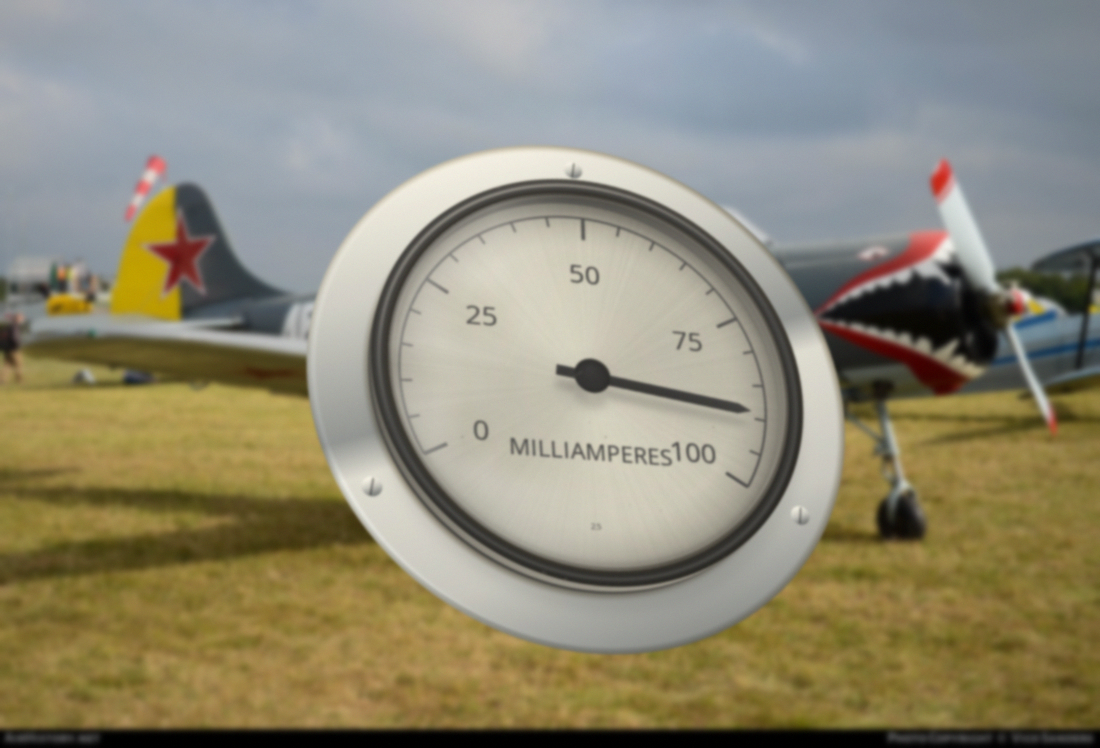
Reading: 90 mA
